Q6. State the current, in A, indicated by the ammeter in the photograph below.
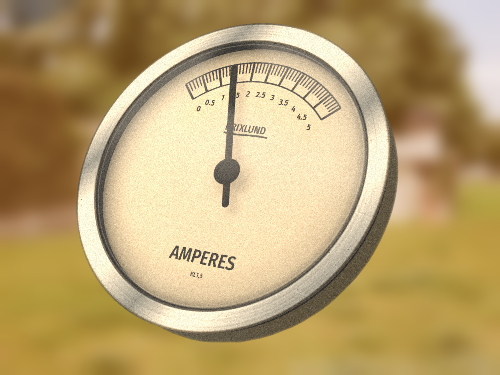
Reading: 1.5 A
